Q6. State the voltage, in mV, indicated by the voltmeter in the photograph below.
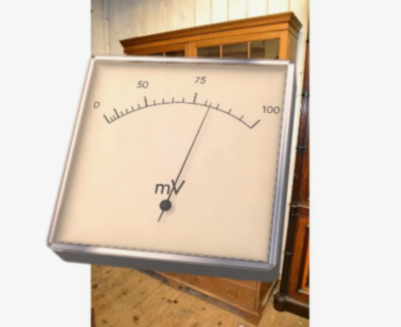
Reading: 82.5 mV
